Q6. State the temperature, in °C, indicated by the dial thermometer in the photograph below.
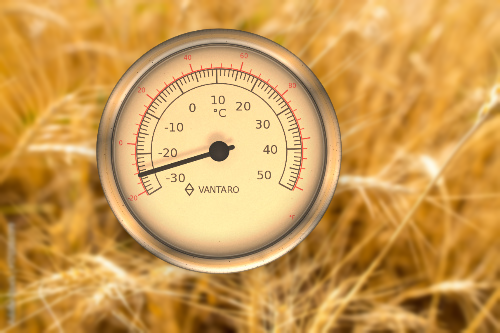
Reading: -25 °C
